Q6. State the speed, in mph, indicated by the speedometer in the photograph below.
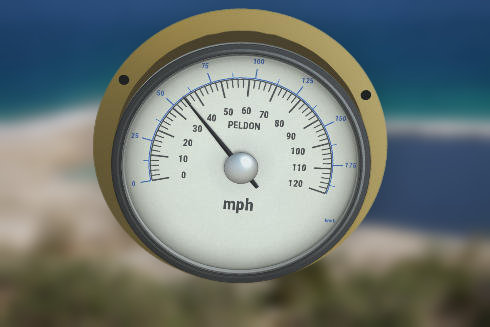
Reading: 36 mph
